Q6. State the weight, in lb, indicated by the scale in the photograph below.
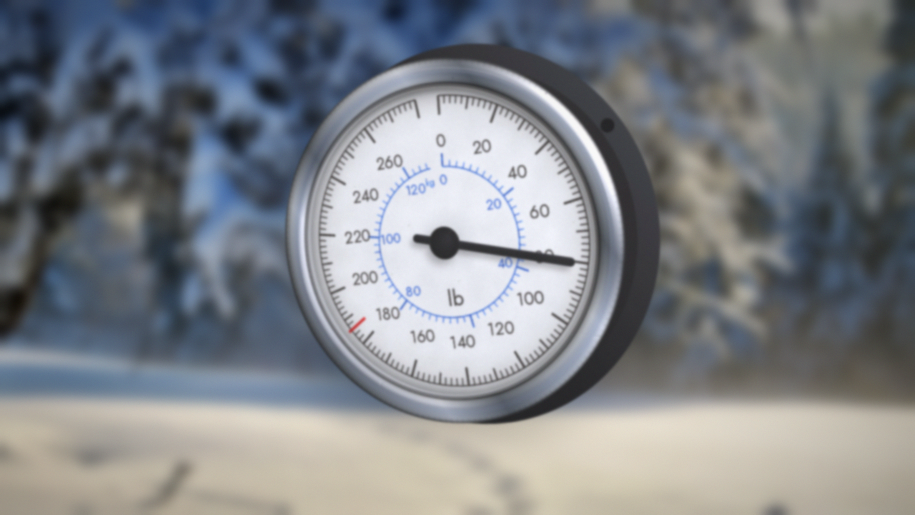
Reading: 80 lb
